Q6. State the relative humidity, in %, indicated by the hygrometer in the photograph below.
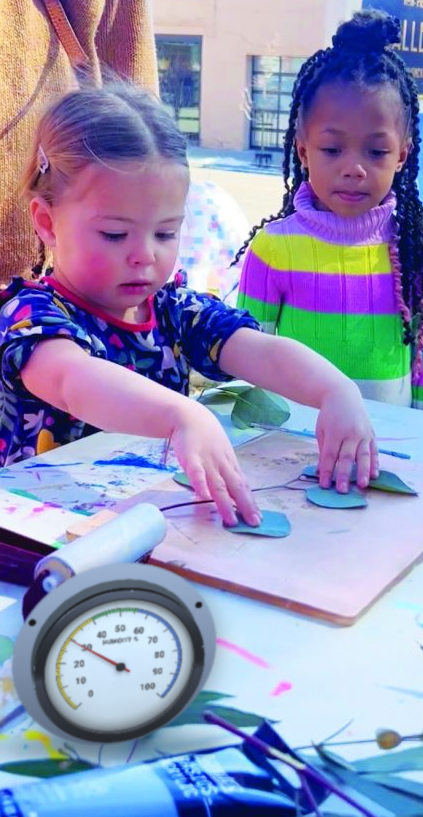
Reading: 30 %
